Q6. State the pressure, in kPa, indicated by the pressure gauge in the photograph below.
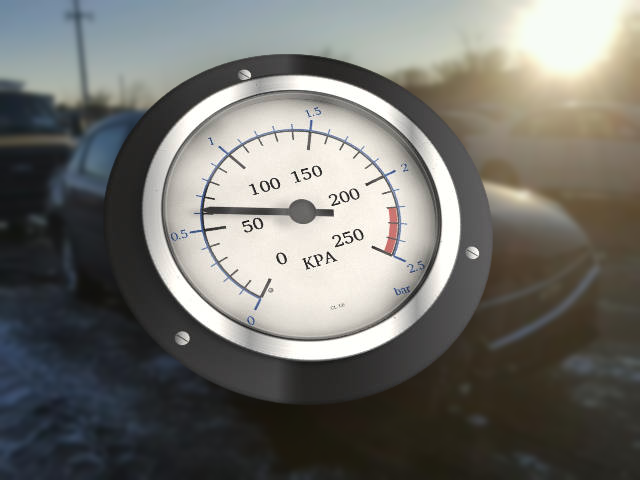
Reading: 60 kPa
